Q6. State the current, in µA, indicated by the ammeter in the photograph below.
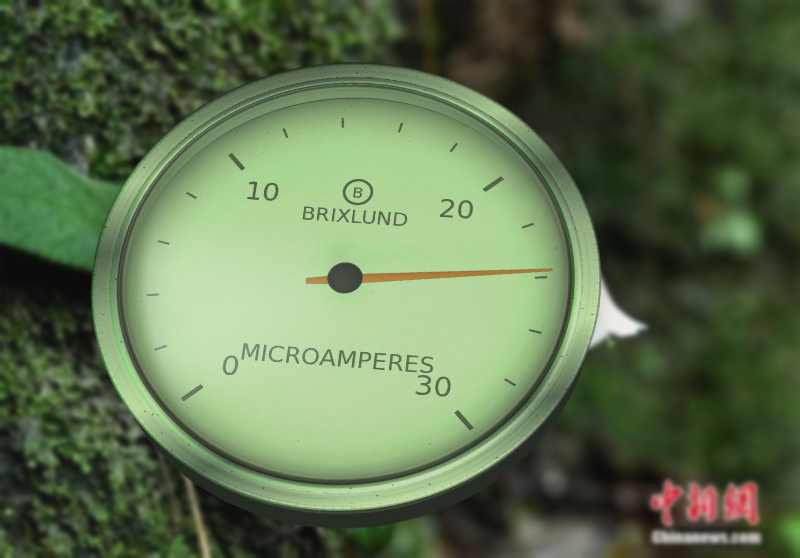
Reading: 24 µA
